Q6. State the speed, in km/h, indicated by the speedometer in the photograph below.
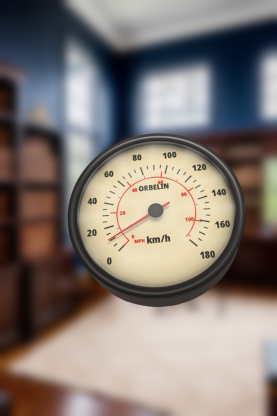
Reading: 10 km/h
